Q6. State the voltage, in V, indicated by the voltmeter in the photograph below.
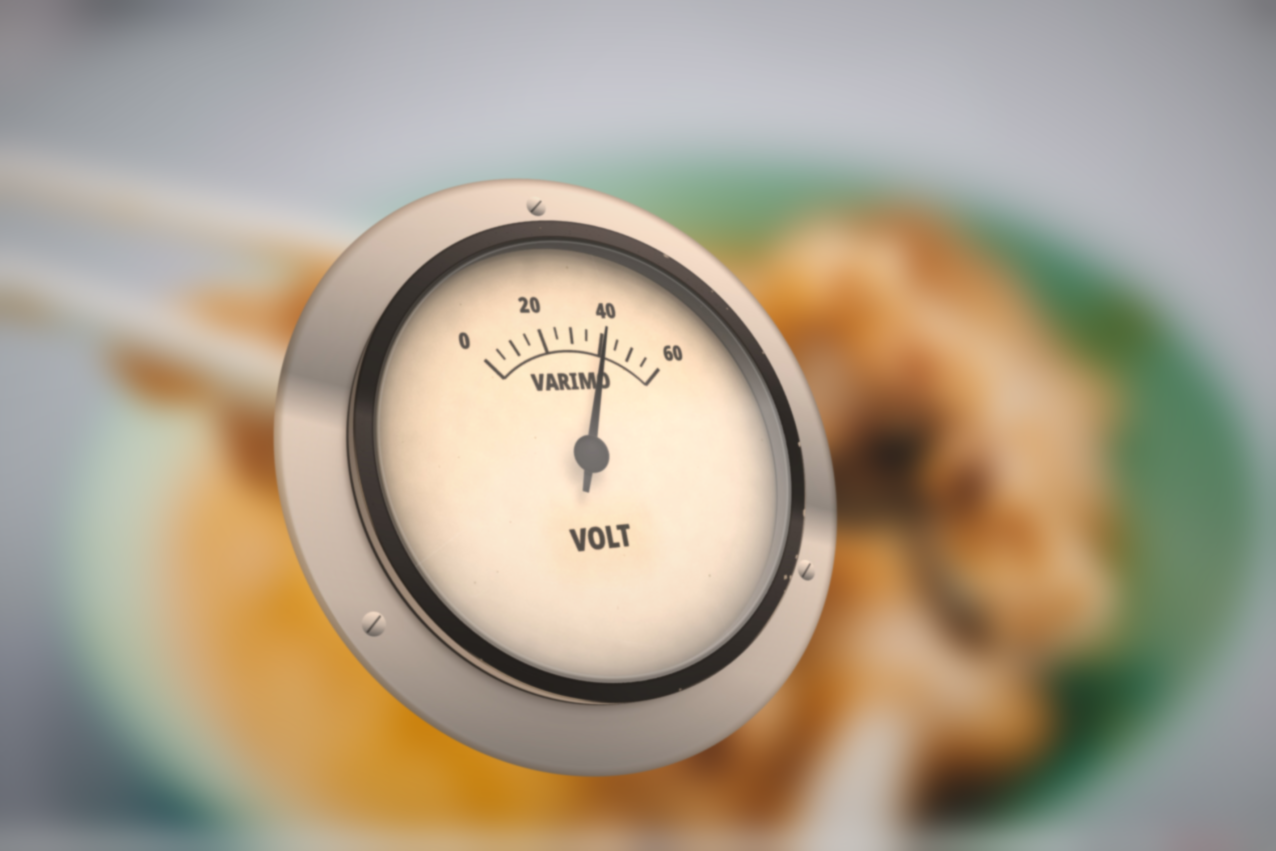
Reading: 40 V
